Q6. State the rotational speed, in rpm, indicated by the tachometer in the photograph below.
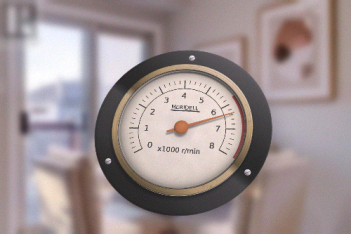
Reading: 6400 rpm
